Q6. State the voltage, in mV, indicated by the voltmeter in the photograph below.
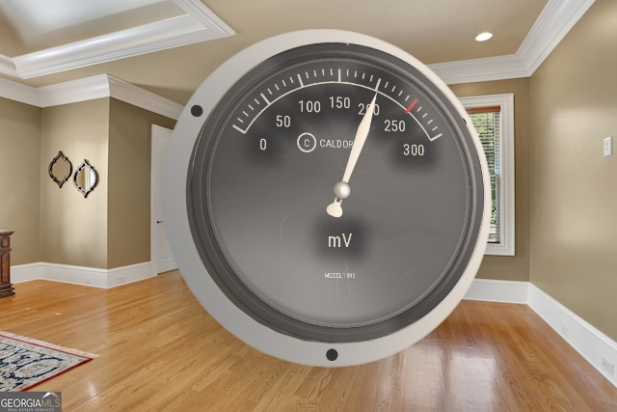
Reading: 200 mV
